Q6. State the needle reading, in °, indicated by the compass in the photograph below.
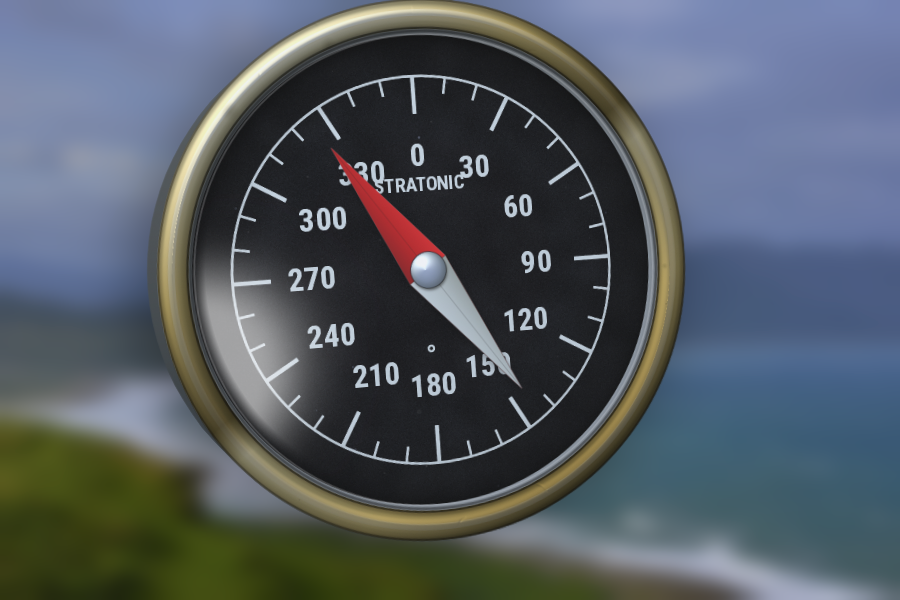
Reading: 325 °
